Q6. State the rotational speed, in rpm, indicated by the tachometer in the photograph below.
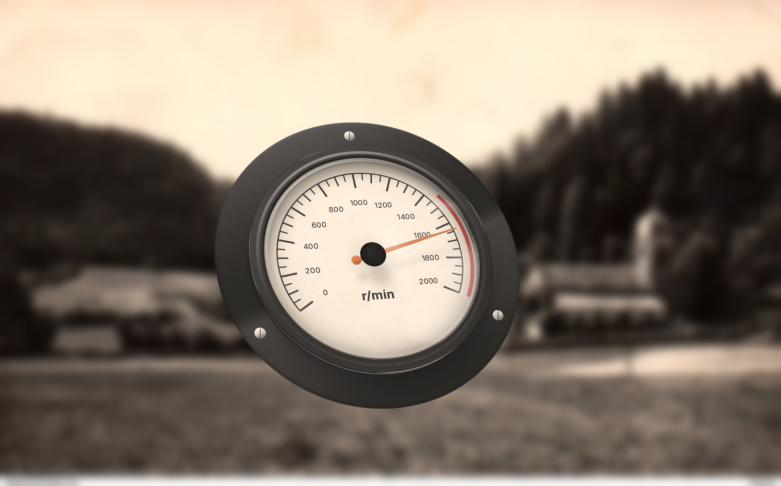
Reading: 1650 rpm
